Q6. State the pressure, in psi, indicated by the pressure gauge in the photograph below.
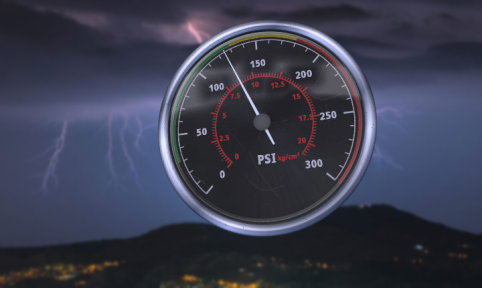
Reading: 125 psi
